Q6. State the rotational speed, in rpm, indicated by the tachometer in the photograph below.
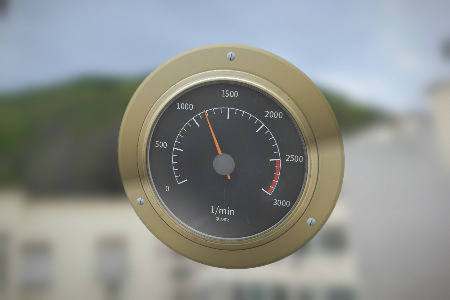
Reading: 1200 rpm
